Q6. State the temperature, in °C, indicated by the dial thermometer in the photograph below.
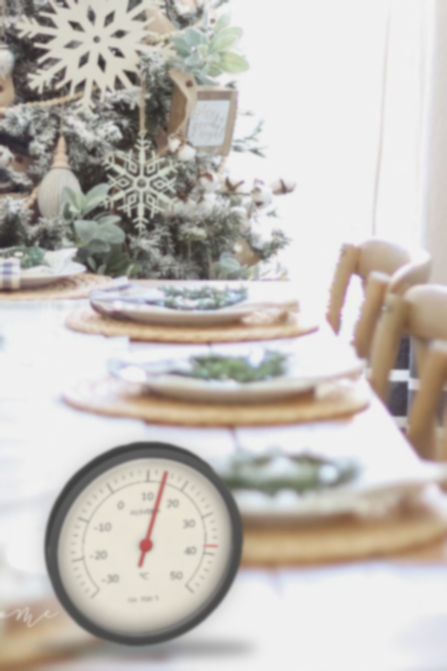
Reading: 14 °C
